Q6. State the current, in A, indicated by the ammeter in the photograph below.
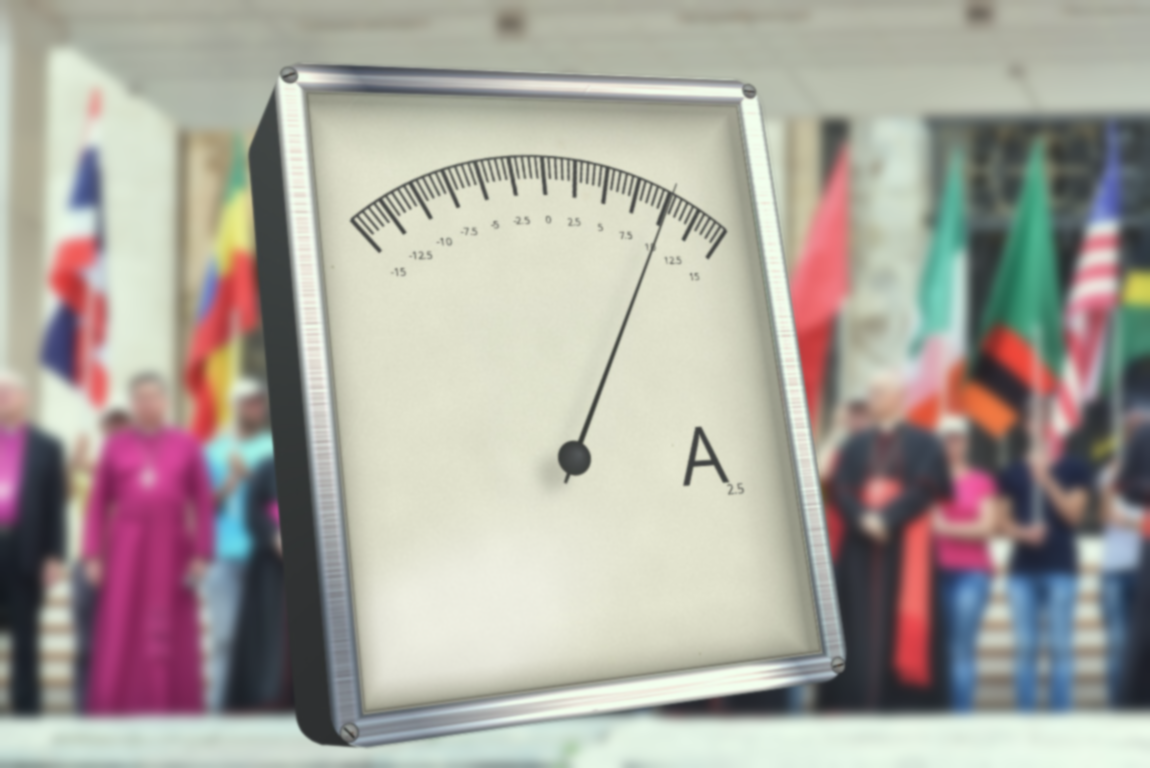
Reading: 10 A
